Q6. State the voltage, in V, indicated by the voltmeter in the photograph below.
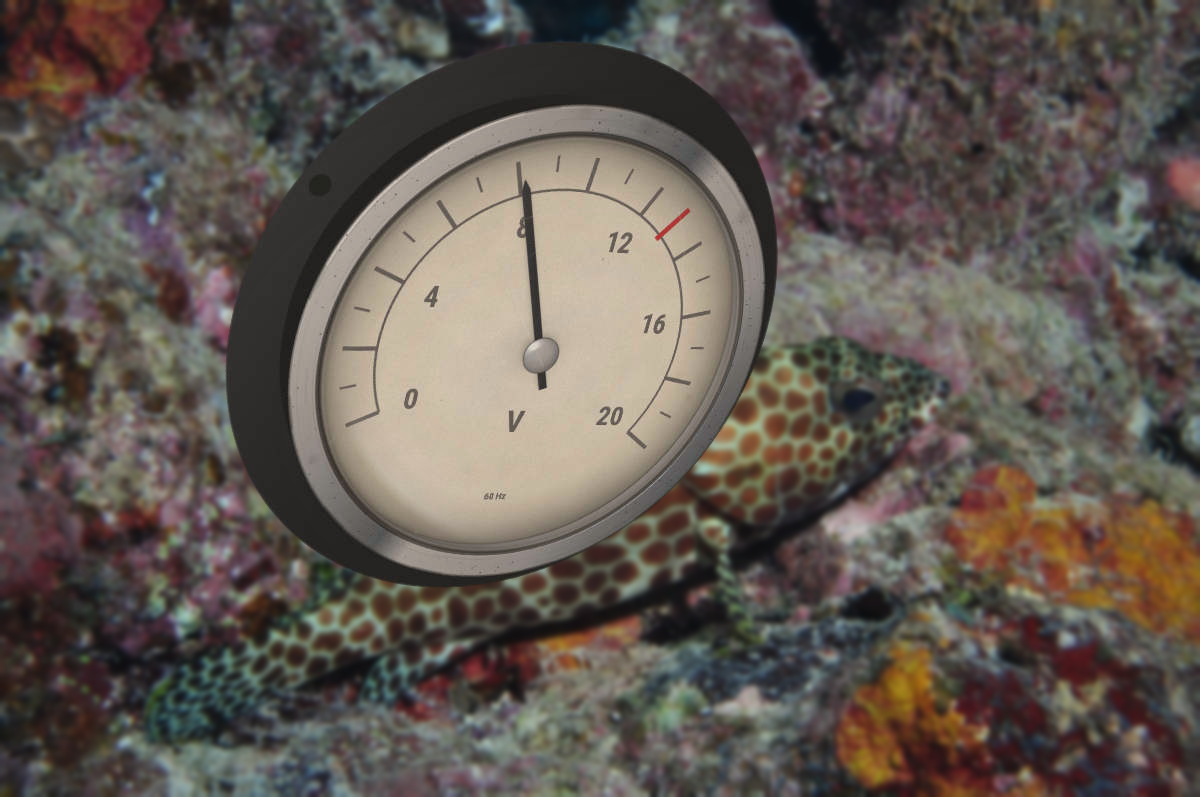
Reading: 8 V
